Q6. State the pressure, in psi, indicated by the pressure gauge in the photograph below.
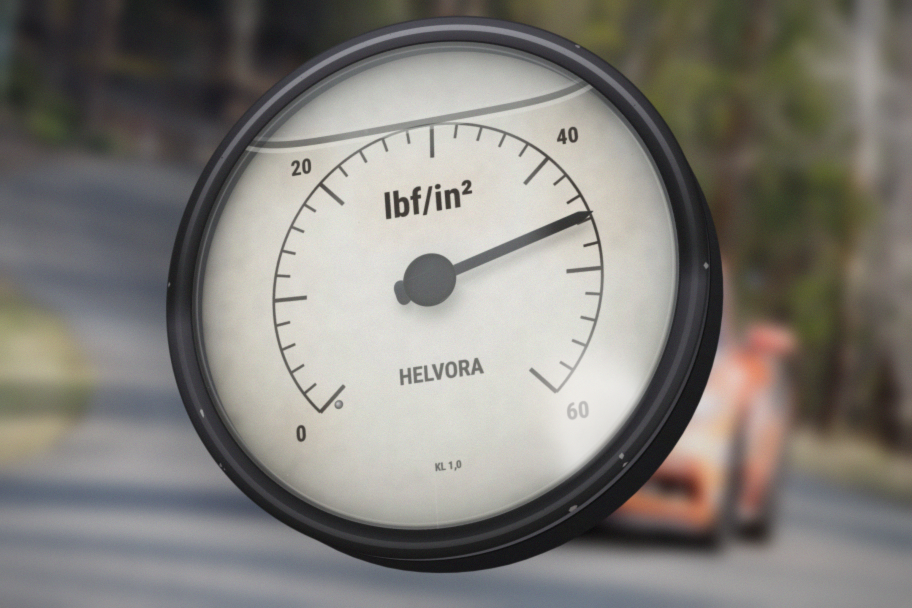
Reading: 46 psi
